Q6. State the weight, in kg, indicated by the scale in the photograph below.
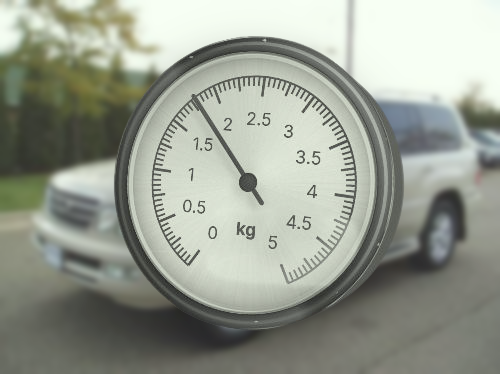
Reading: 1.8 kg
